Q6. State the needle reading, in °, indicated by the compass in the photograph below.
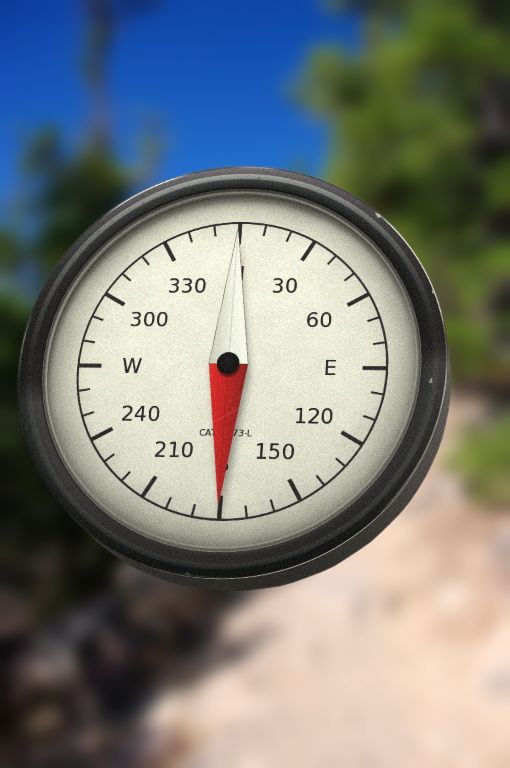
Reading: 180 °
